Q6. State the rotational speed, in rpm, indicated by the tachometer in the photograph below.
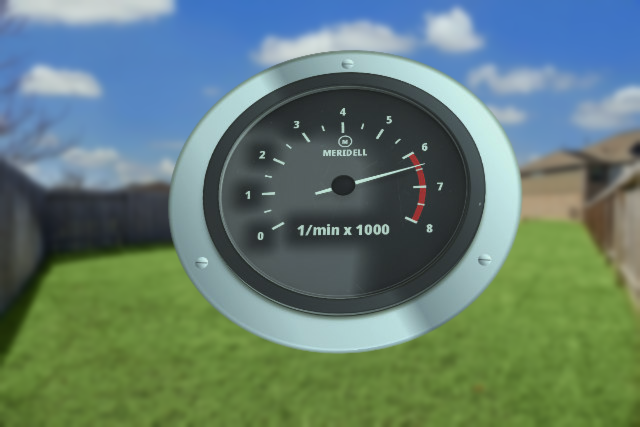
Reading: 6500 rpm
